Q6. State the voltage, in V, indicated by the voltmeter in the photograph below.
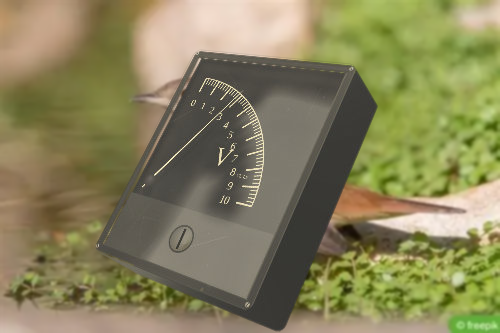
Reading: 3 V
